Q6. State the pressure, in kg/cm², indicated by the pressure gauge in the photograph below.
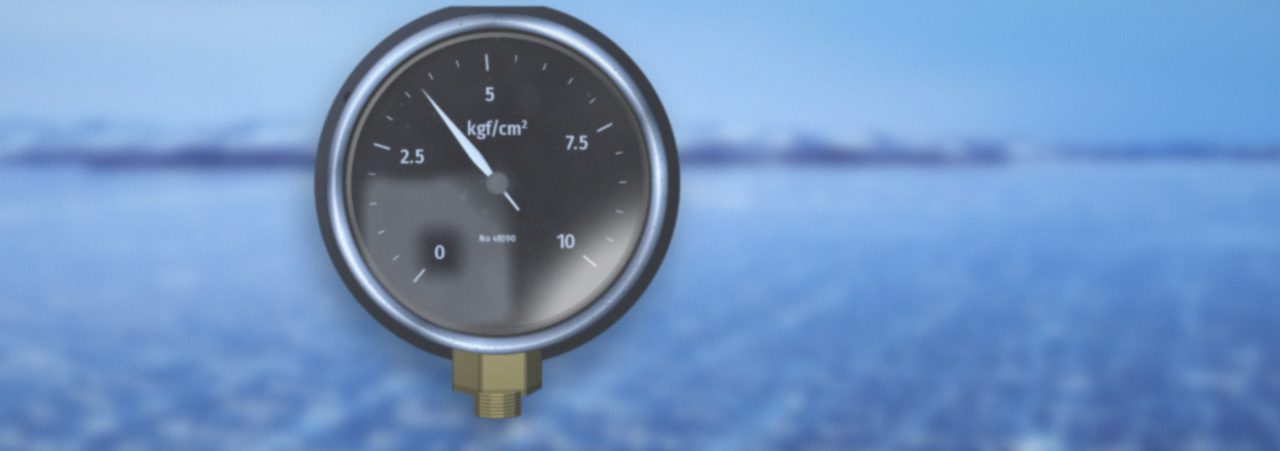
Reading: 3.75 kg/cm²
